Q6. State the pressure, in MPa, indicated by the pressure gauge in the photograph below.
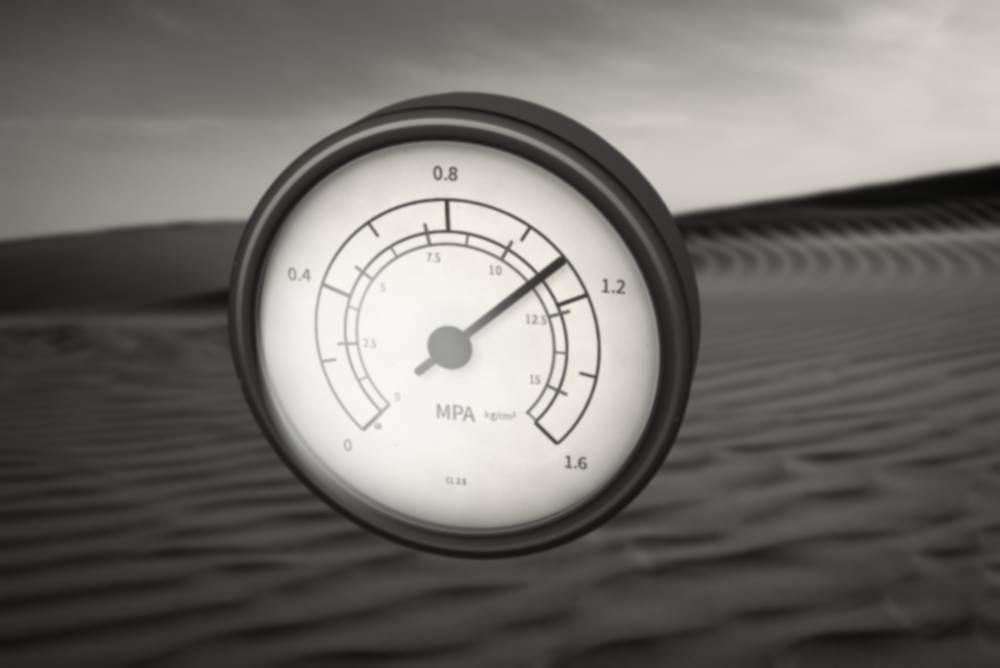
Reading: 1.1 MPa
